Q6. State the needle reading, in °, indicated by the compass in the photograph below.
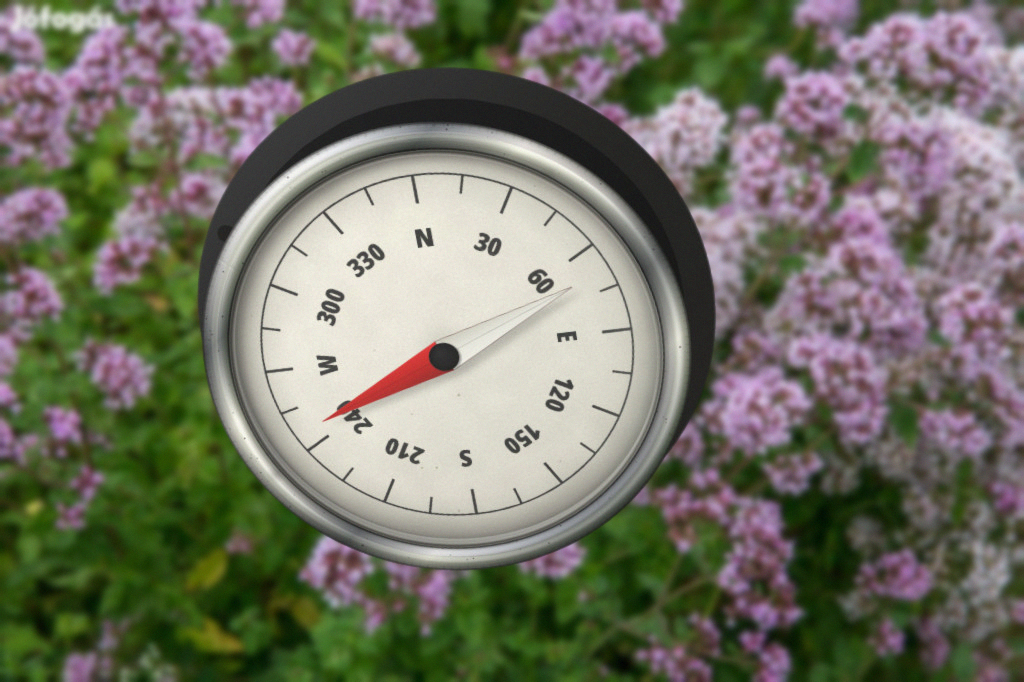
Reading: 247.5 °
